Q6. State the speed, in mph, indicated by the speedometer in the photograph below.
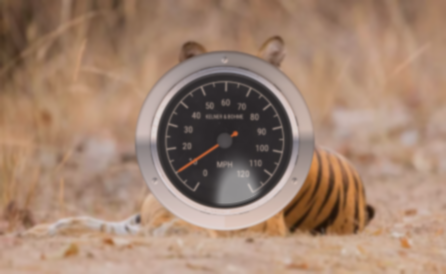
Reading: 10 mph
